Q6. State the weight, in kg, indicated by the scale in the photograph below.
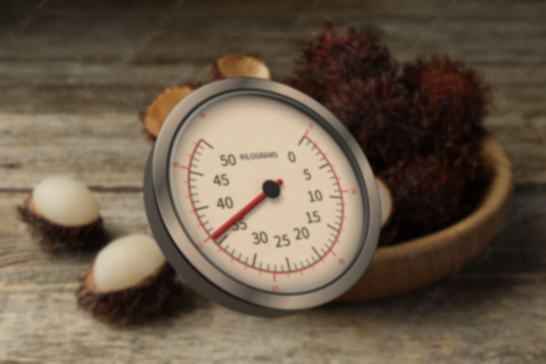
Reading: 36 kg
